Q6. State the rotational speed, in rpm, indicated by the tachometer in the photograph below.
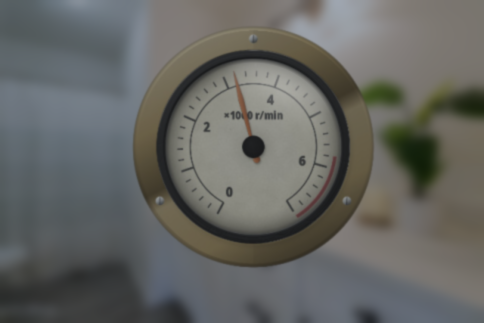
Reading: 3200 rpm
